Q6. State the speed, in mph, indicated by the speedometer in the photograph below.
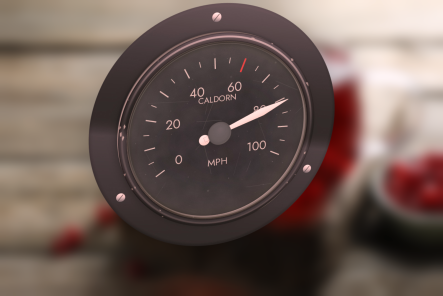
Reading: 80 mph
